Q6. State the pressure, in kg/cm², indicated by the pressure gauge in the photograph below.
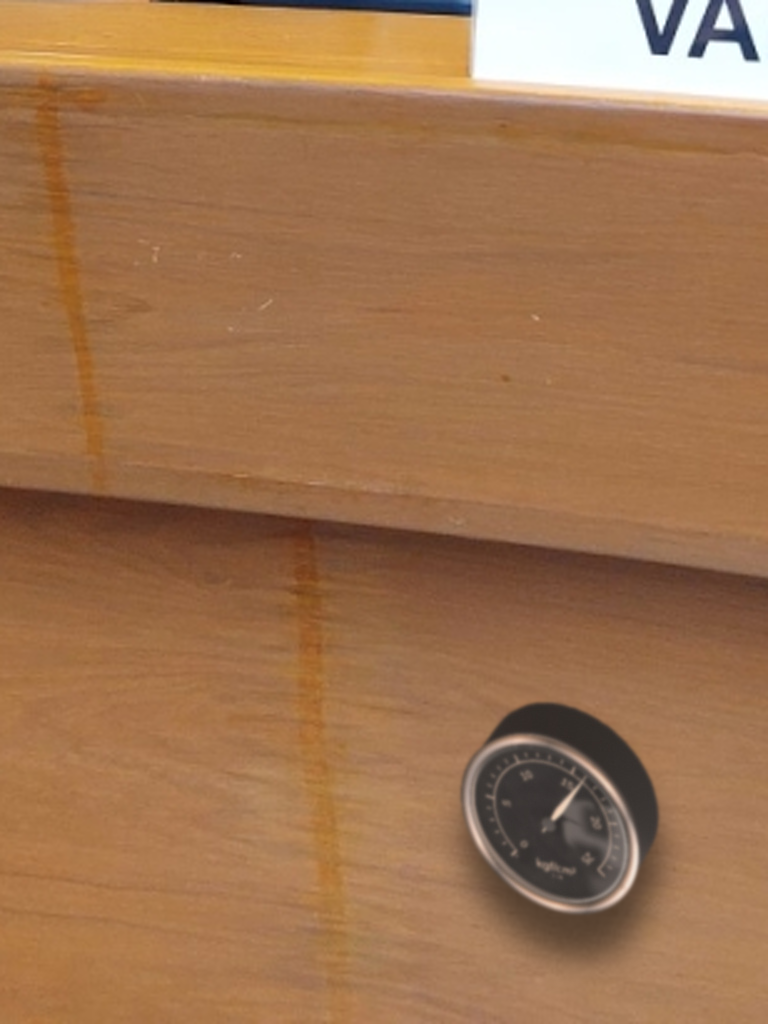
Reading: 16 kg/cm²
